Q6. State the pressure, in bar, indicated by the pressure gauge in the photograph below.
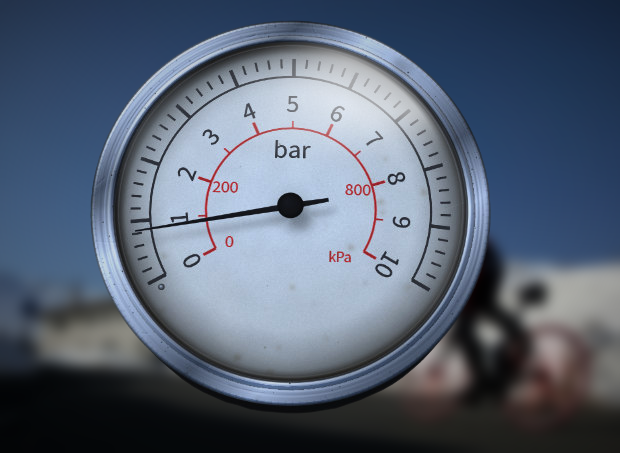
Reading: 0.8 bar
